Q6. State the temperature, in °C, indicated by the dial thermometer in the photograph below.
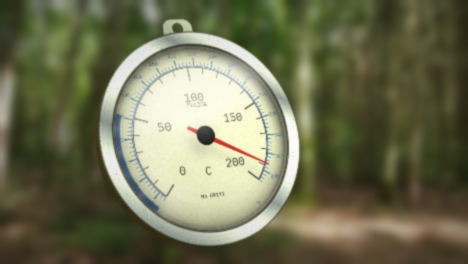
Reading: 190 °C
